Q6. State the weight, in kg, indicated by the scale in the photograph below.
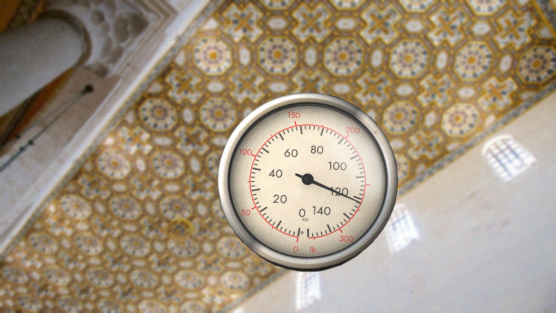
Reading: 122 kg
